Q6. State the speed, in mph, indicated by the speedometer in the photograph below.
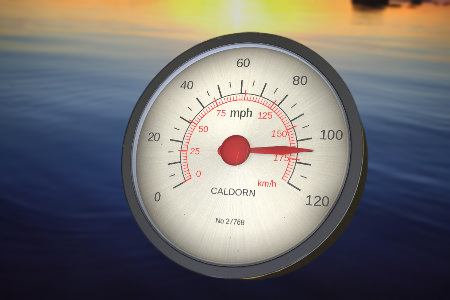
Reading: 105 mph
